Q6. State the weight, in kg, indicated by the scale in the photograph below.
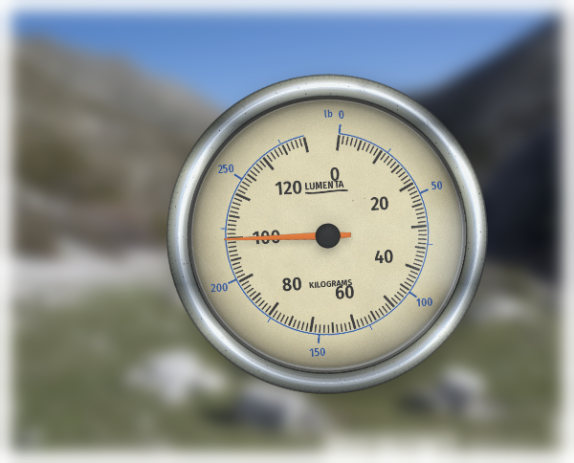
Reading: 100 kg
